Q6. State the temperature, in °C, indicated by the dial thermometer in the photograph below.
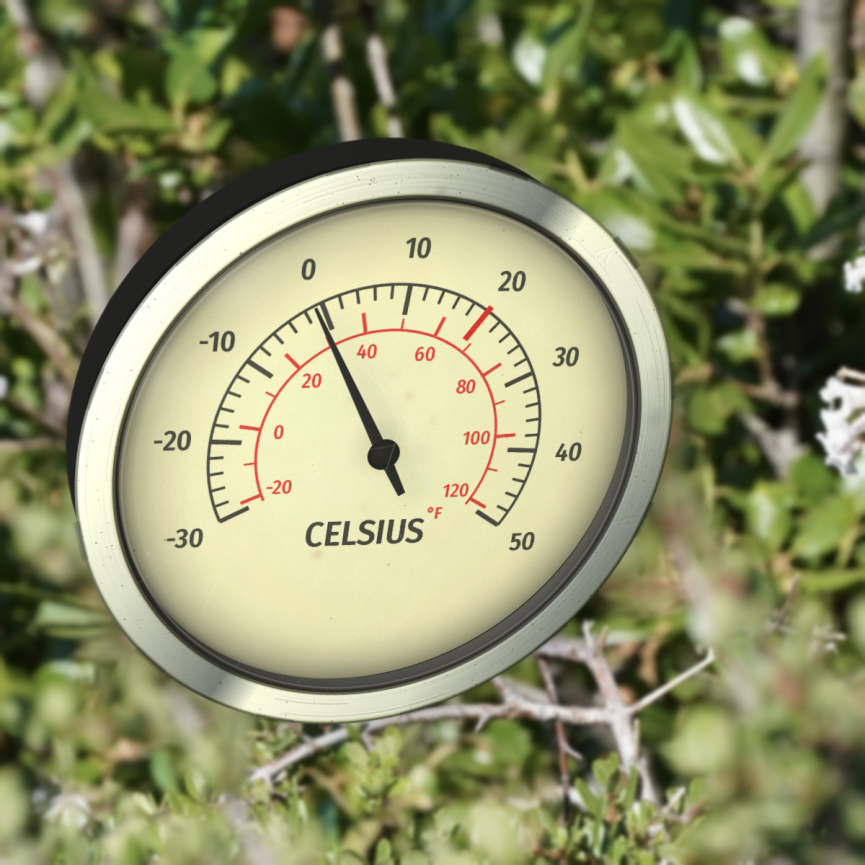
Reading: -1 °C
